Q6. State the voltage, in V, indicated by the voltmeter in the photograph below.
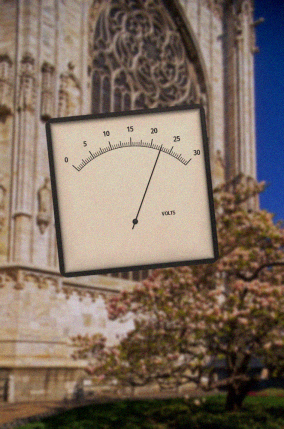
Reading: 22.5 V
